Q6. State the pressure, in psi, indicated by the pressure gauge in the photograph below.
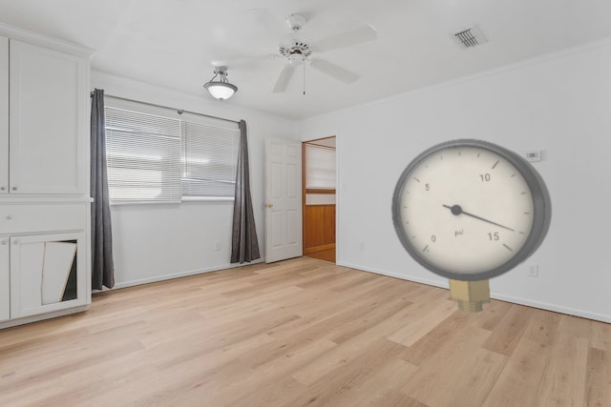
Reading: 14 psi
